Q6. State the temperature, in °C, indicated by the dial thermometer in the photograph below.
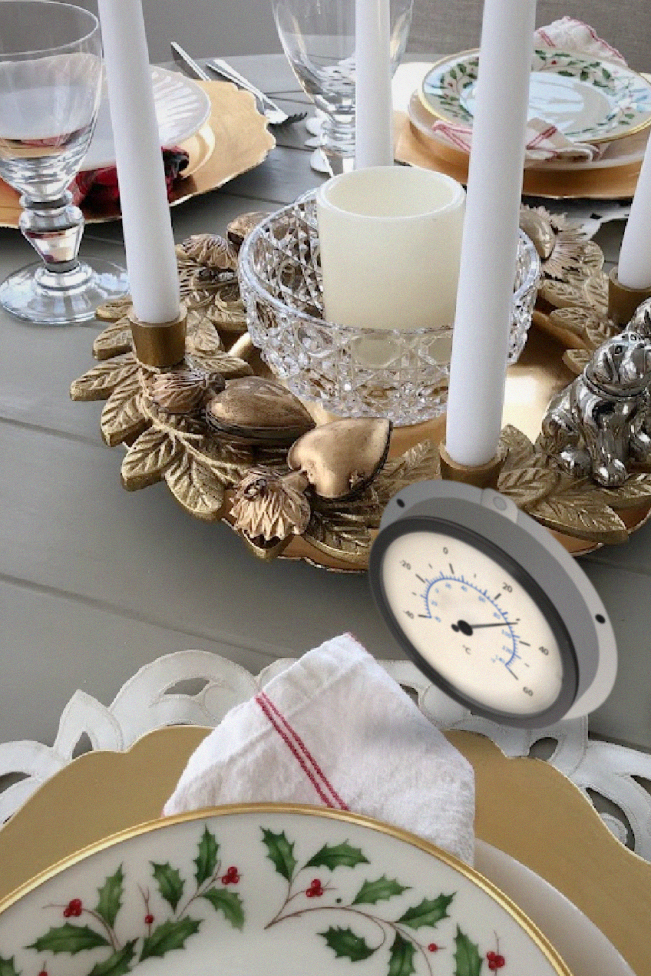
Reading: 30 °C
